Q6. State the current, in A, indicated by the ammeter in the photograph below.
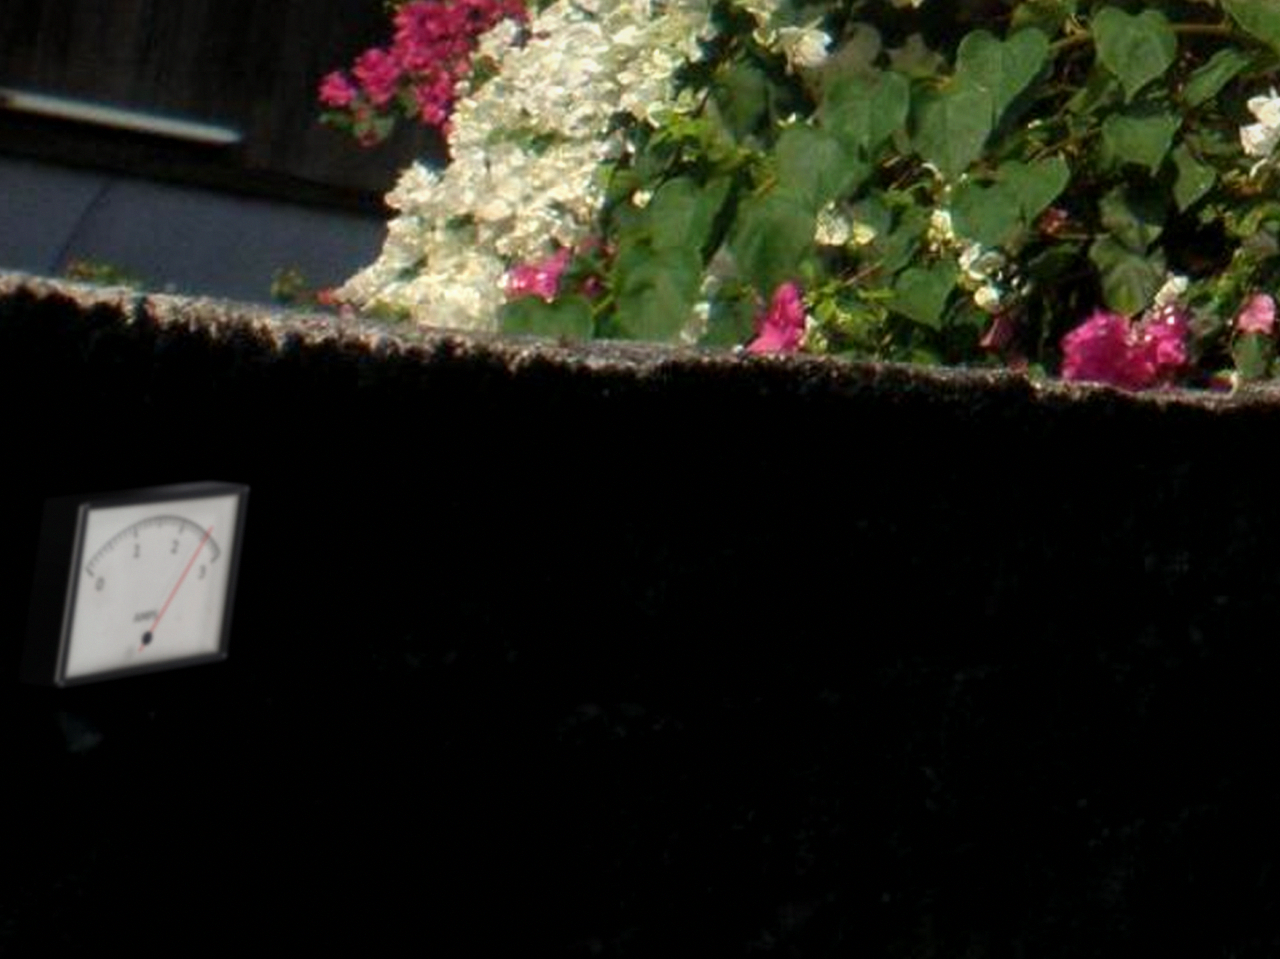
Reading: 2.5 A
